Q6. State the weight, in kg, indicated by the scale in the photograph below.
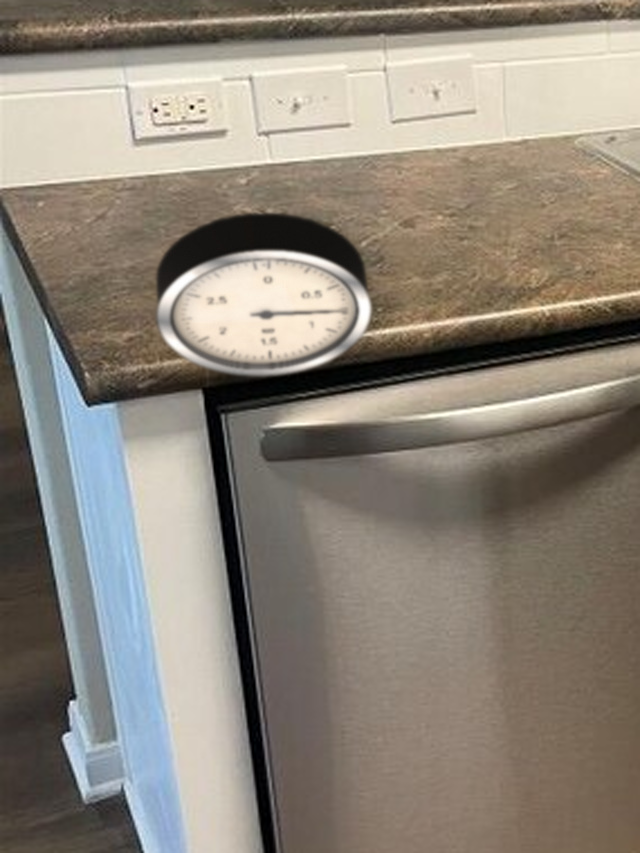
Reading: 0.75 kg
